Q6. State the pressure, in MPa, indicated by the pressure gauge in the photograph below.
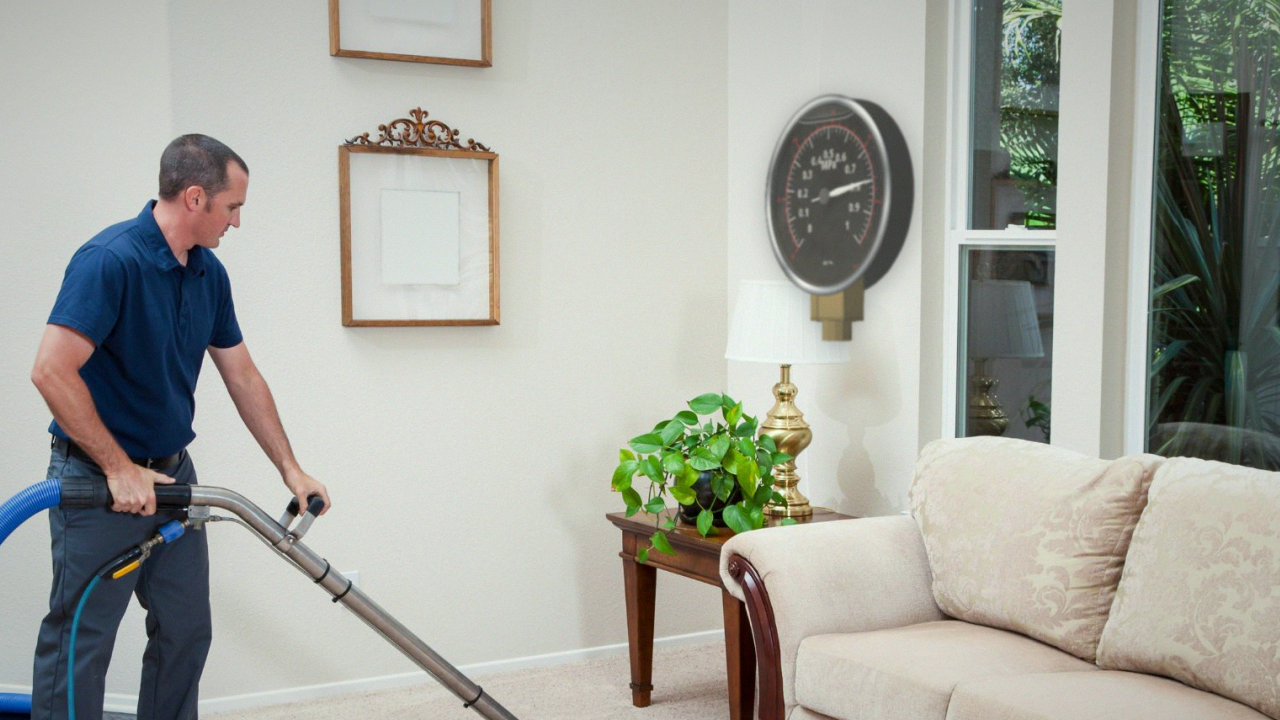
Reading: 0.8 MPa
